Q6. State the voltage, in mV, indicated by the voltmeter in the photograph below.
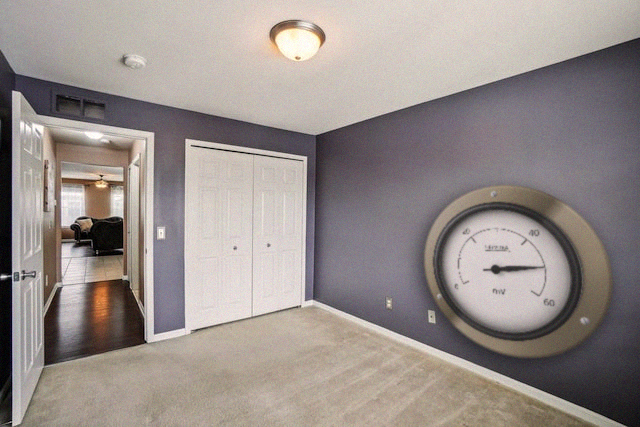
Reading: 50 mV
